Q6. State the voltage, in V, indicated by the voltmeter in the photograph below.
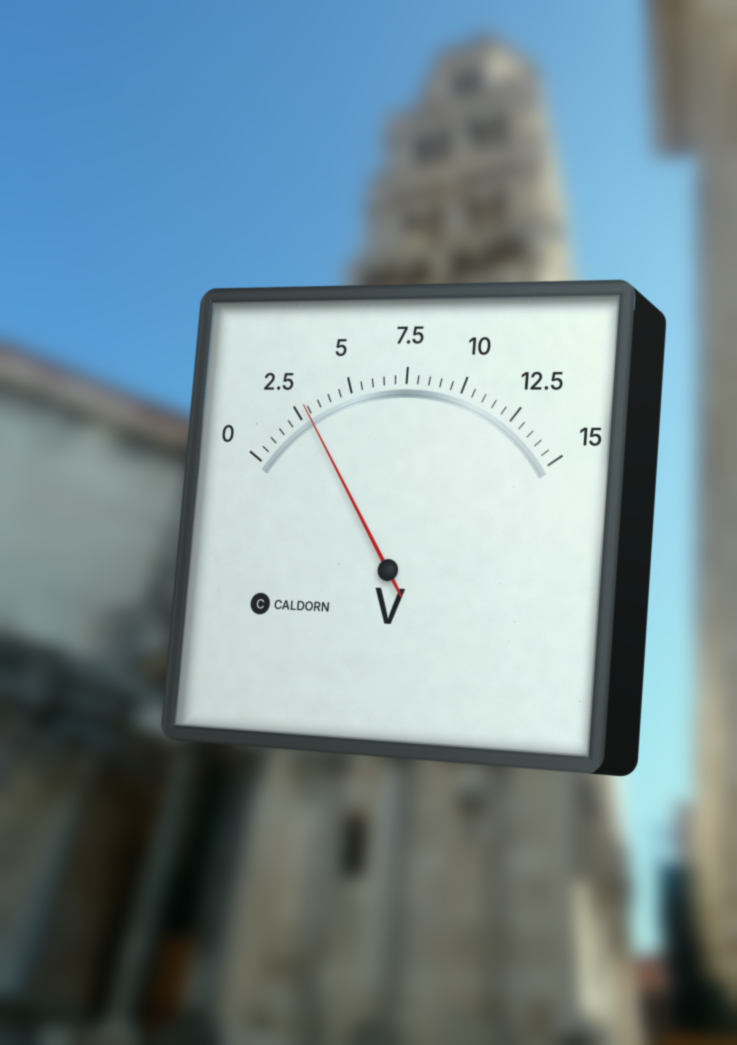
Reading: 3 V
